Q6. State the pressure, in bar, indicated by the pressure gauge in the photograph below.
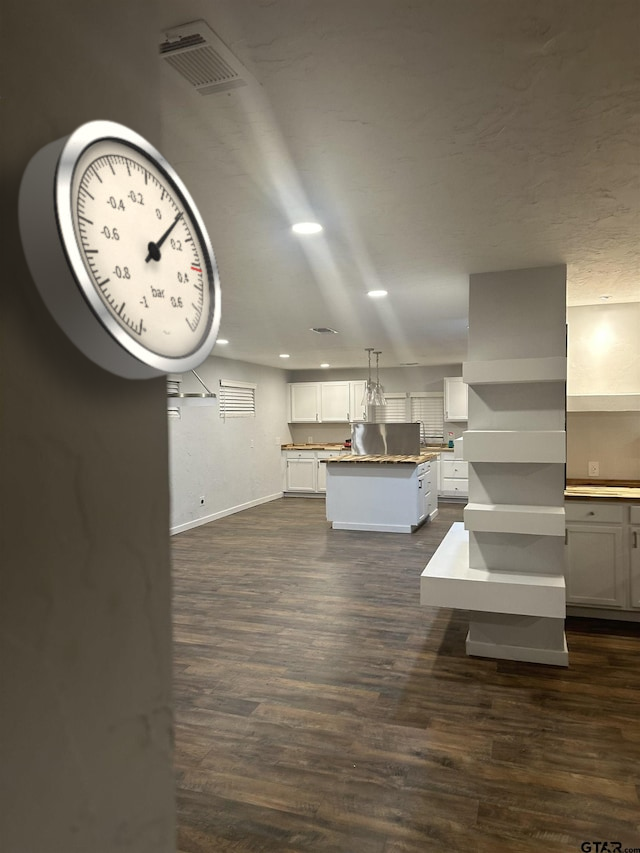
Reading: 0.1 bar
